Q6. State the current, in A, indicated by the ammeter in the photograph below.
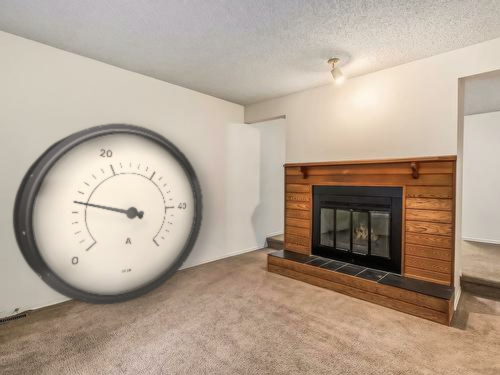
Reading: 10 A
